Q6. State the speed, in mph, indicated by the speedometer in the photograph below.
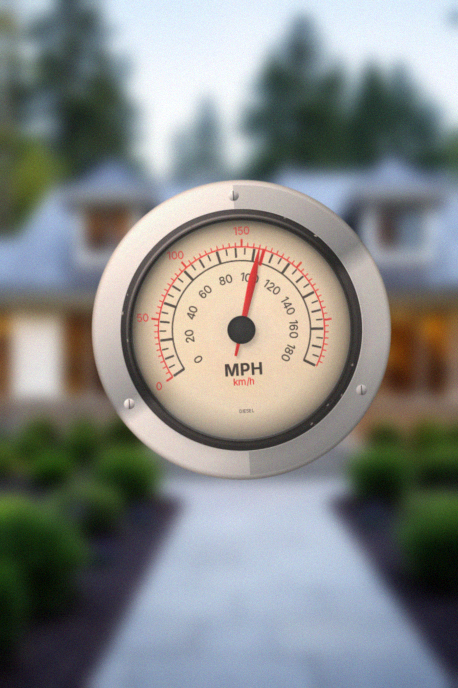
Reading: 102.5 mph
